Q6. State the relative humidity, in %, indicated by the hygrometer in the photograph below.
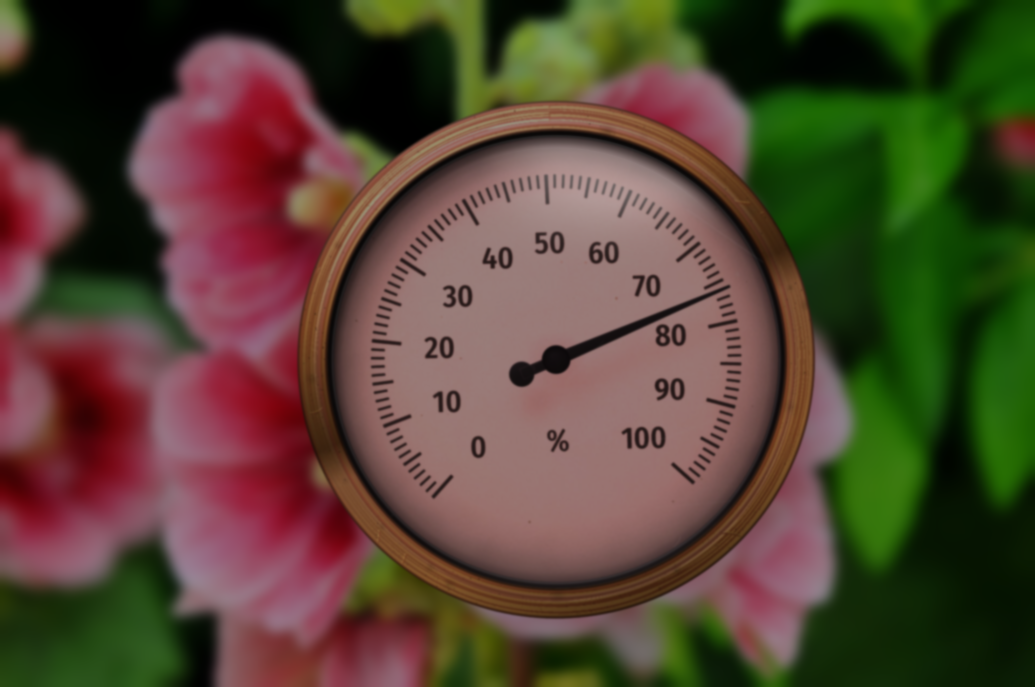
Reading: 76 %
